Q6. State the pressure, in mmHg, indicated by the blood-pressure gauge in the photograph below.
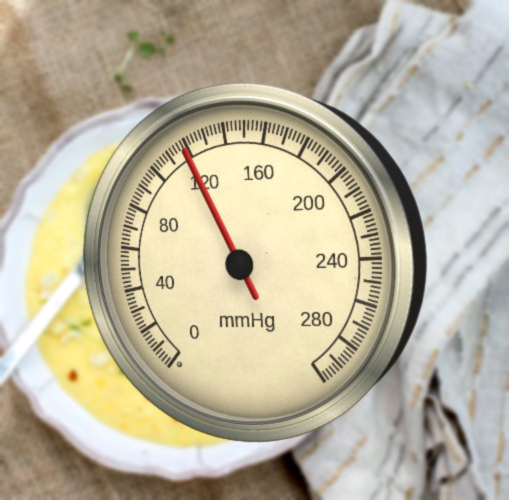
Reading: 120 mmHg
